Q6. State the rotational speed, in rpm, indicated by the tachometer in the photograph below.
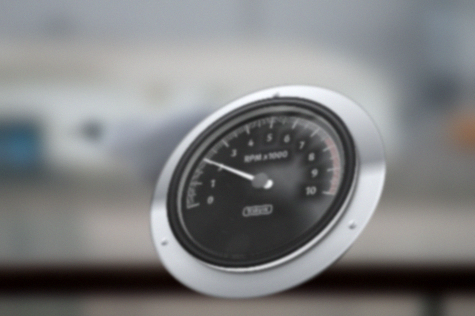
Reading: 2000 rpm
